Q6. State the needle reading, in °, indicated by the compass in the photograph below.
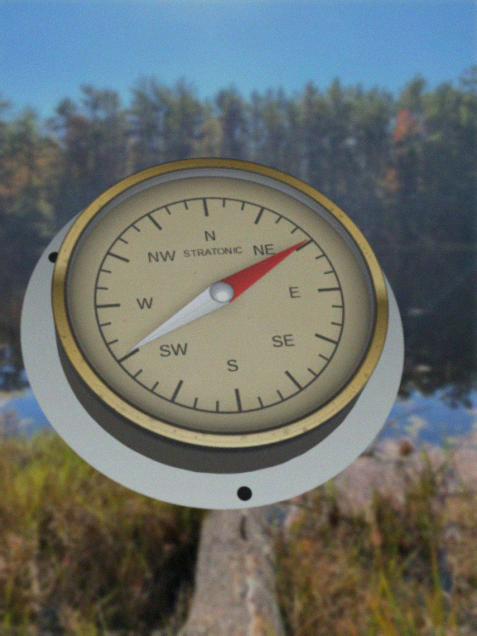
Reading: 60 °
